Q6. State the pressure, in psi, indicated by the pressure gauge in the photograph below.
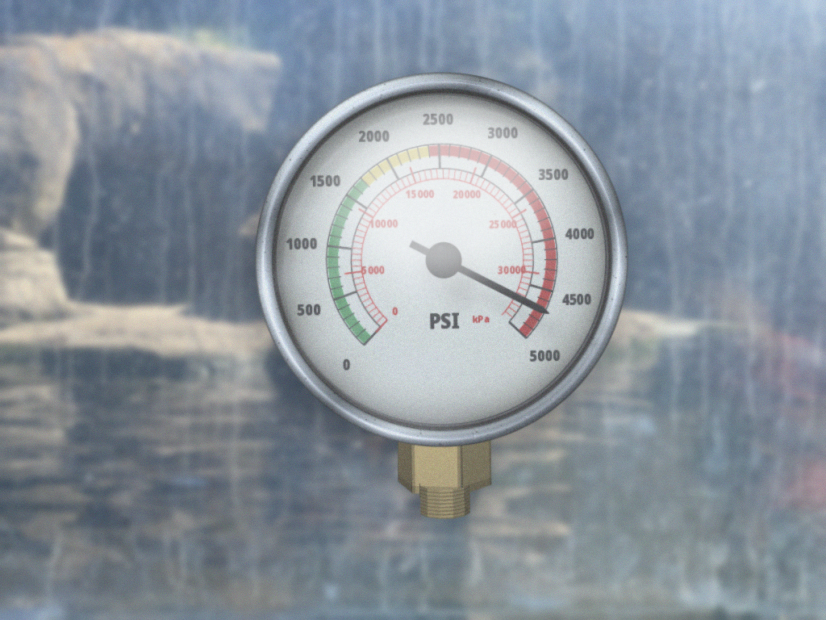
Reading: 4700 psi
